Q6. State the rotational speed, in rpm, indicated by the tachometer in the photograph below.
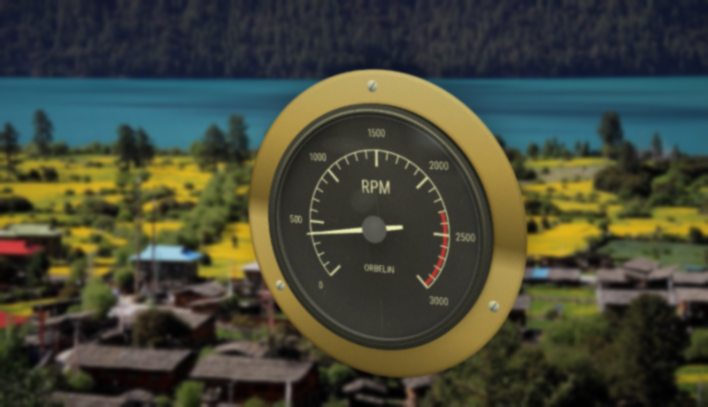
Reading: 400 rpm
